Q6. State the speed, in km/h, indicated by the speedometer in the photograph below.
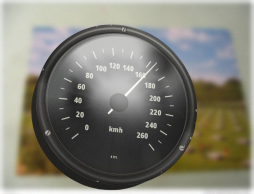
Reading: 165 km/h
